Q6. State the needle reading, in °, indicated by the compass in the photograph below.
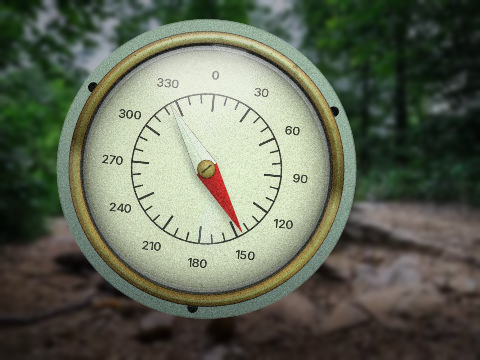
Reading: 145 °
